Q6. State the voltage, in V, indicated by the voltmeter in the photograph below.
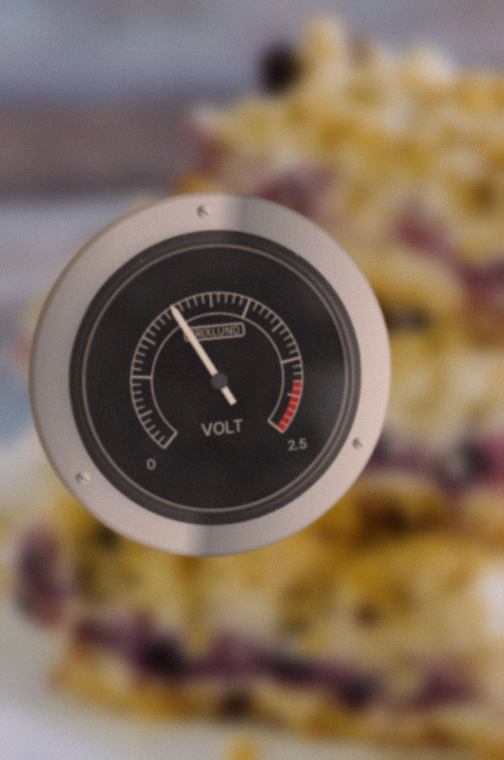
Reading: 1 V
